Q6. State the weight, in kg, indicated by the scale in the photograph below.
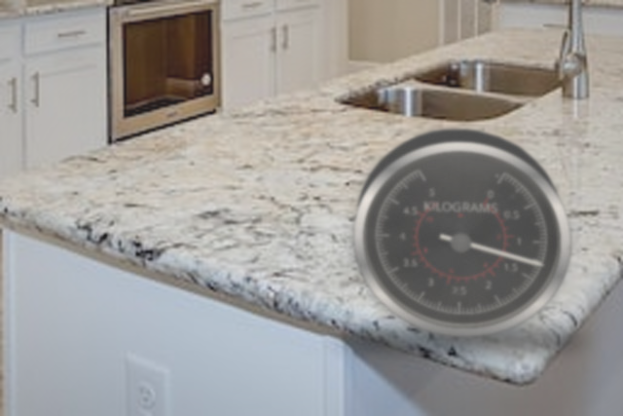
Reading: 1.25 kg
